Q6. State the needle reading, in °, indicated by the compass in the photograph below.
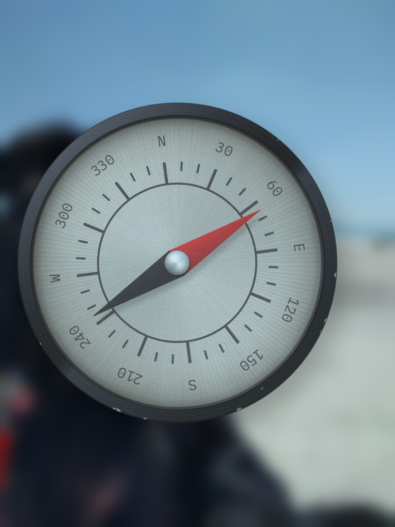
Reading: 65 °
